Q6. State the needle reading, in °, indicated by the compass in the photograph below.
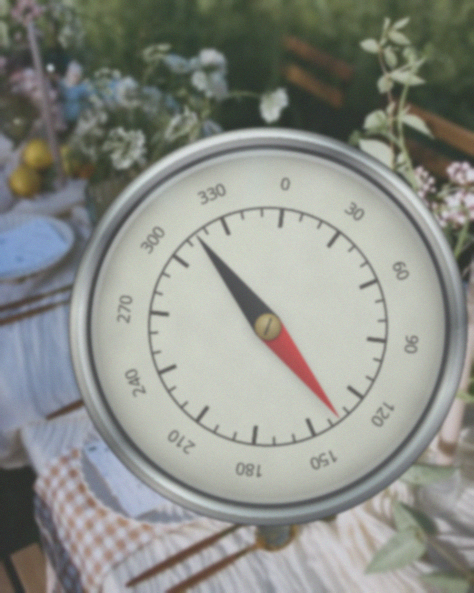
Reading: 135 °
